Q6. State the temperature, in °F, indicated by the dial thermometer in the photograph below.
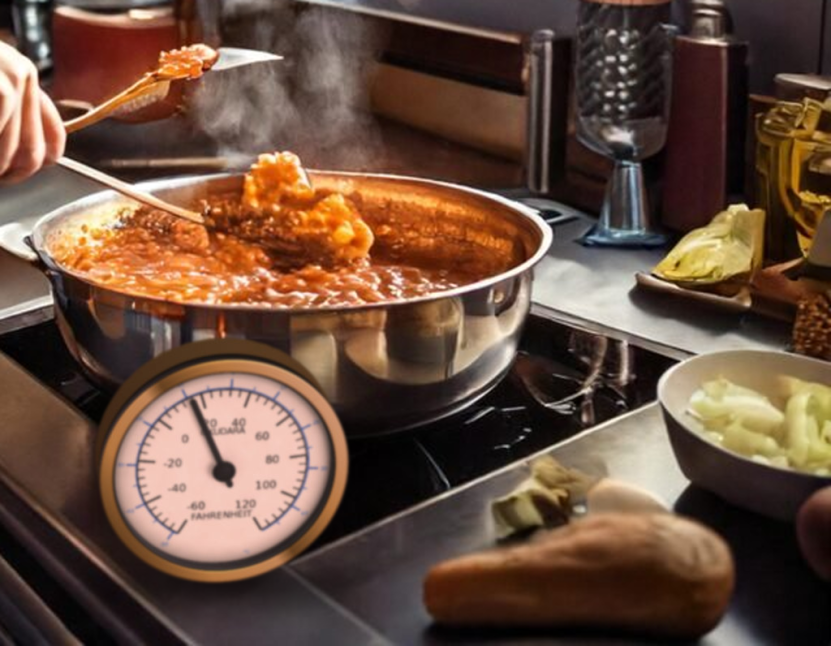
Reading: 16 °F
